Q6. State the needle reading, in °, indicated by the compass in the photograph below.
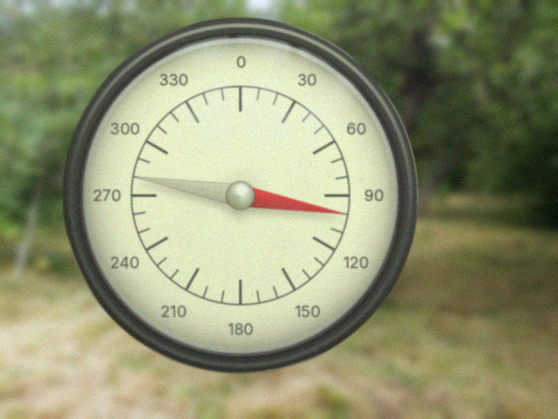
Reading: 100 °
